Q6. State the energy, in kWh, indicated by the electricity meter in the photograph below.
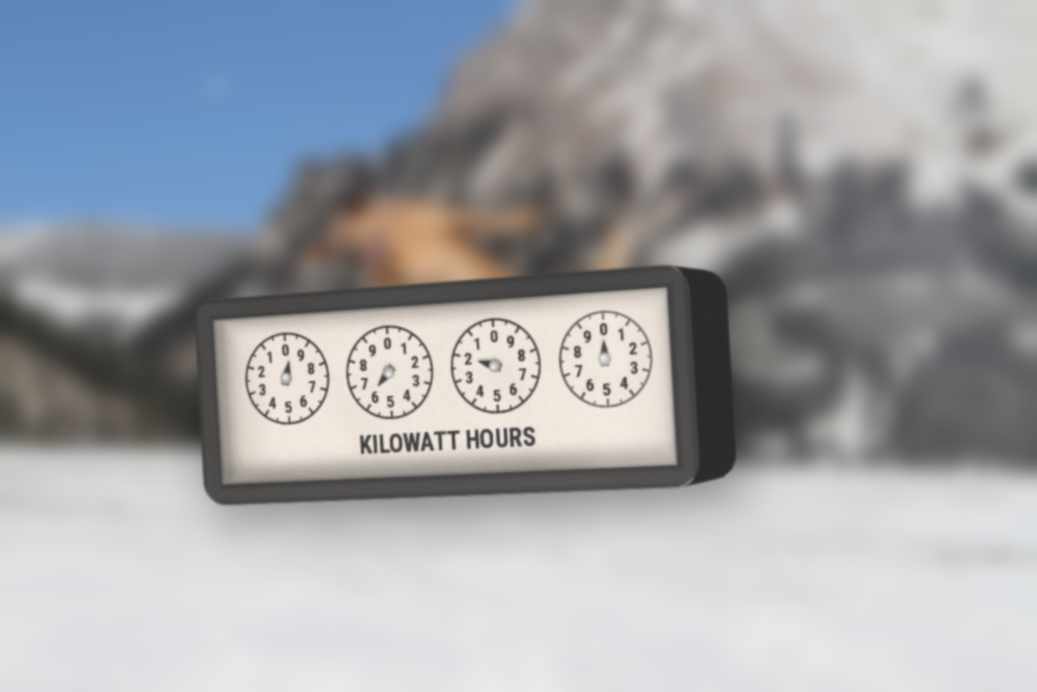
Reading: 9620 kWh
